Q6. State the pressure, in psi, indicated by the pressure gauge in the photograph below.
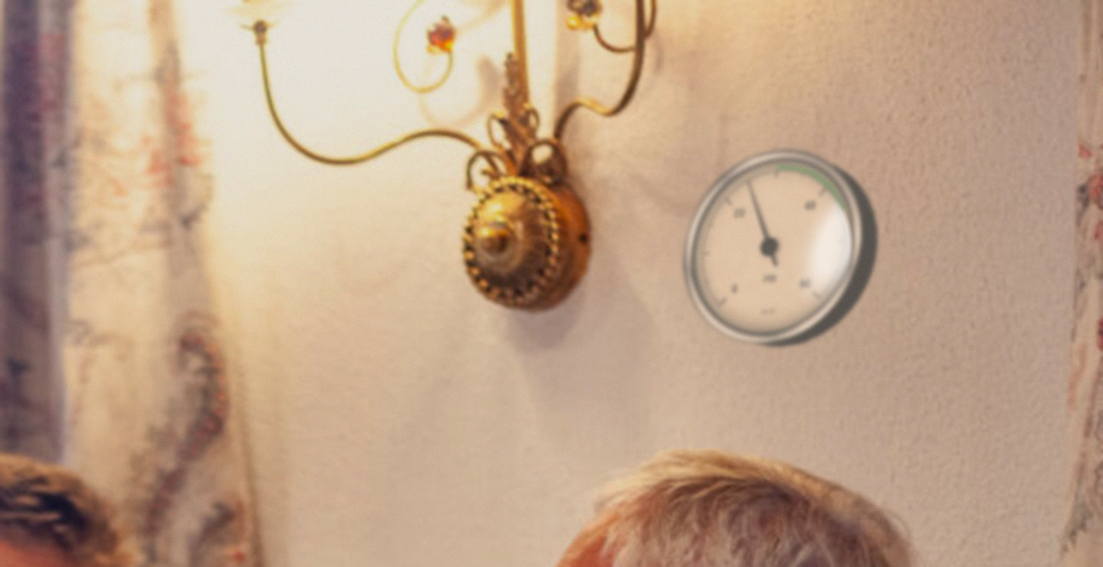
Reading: 25 psi
